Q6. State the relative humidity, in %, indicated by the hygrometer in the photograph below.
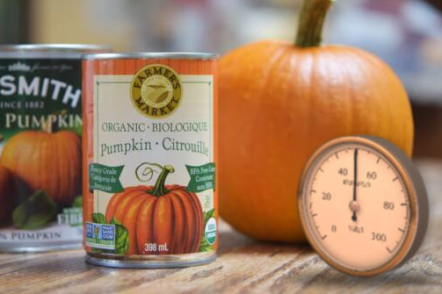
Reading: 50 %
